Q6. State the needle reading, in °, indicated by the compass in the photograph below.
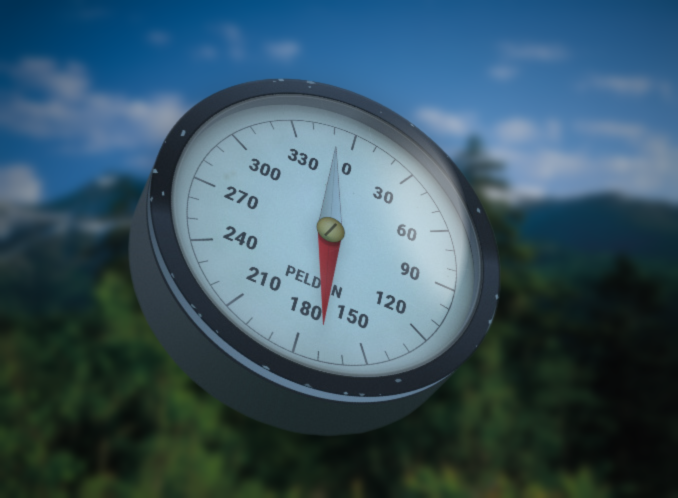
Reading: 170 °
